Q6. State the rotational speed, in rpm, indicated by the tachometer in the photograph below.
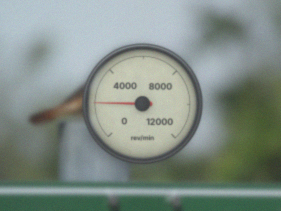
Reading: 2000 rpm
